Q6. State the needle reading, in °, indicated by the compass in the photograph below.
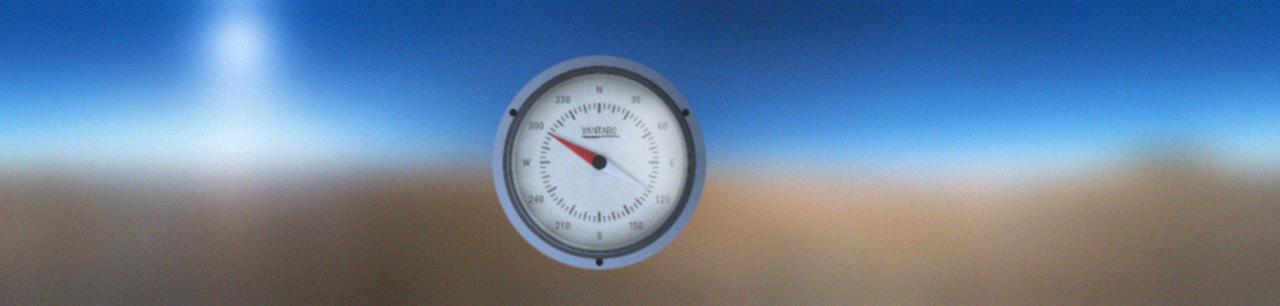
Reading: 300 °
